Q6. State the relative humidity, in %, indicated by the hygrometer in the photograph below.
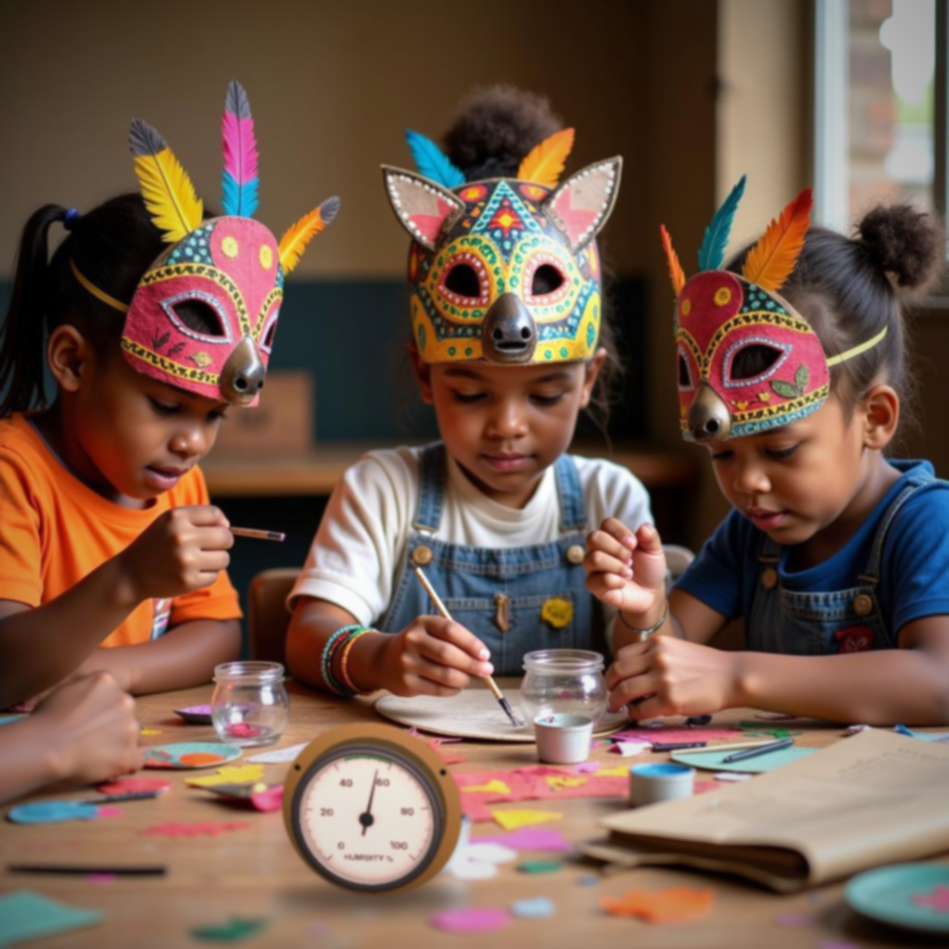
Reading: 56 %
